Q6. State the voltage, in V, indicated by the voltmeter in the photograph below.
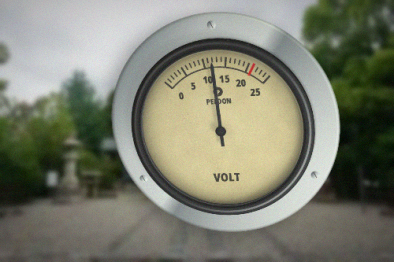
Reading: 12 V
